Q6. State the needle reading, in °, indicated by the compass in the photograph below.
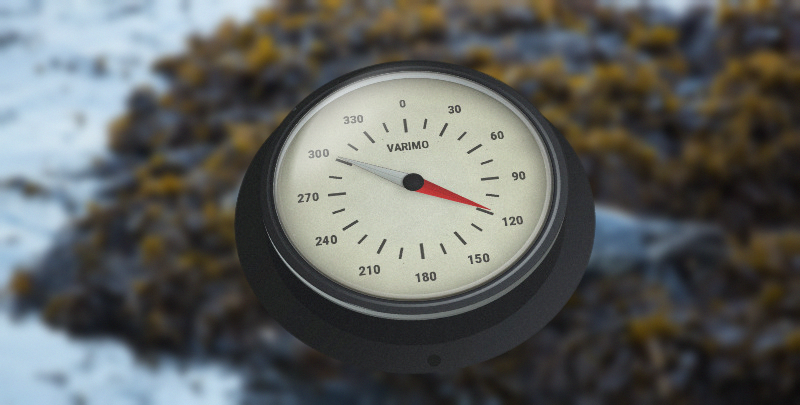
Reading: 120 °
